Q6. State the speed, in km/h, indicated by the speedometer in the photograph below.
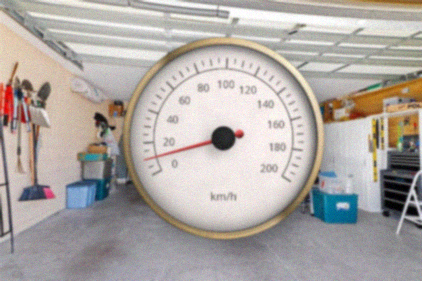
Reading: 10 km/h
